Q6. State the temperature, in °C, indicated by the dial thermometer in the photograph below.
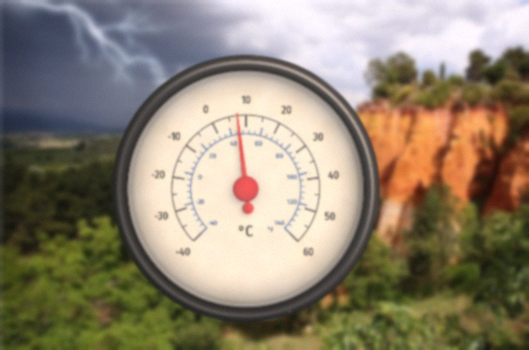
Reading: 7.5 °C
